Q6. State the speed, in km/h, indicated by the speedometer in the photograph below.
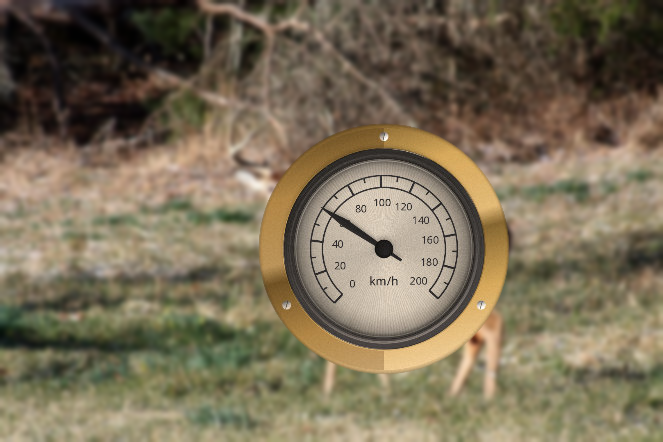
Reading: 60 km/h
